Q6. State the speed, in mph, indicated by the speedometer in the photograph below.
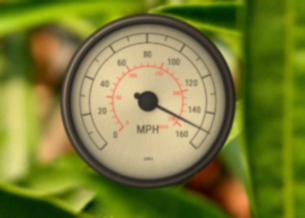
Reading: 150 mph
